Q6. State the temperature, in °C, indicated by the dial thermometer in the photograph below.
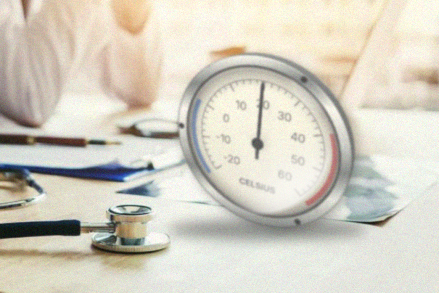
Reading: 20 °C
